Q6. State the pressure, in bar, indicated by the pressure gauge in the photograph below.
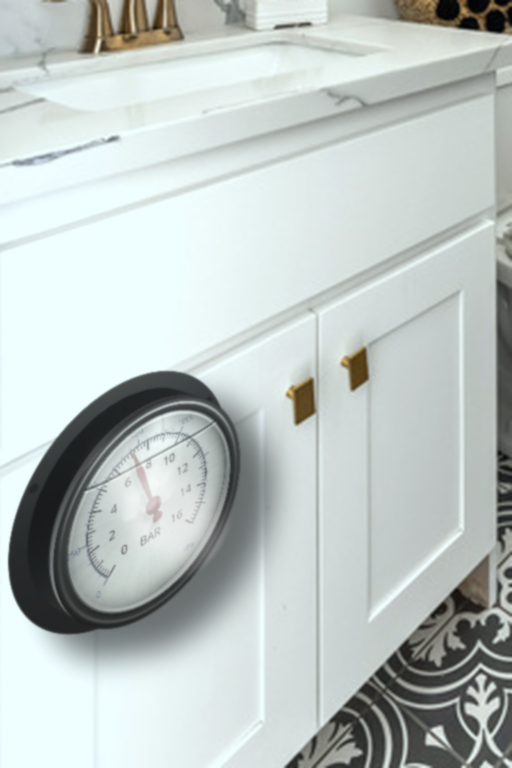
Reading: 7 bar
